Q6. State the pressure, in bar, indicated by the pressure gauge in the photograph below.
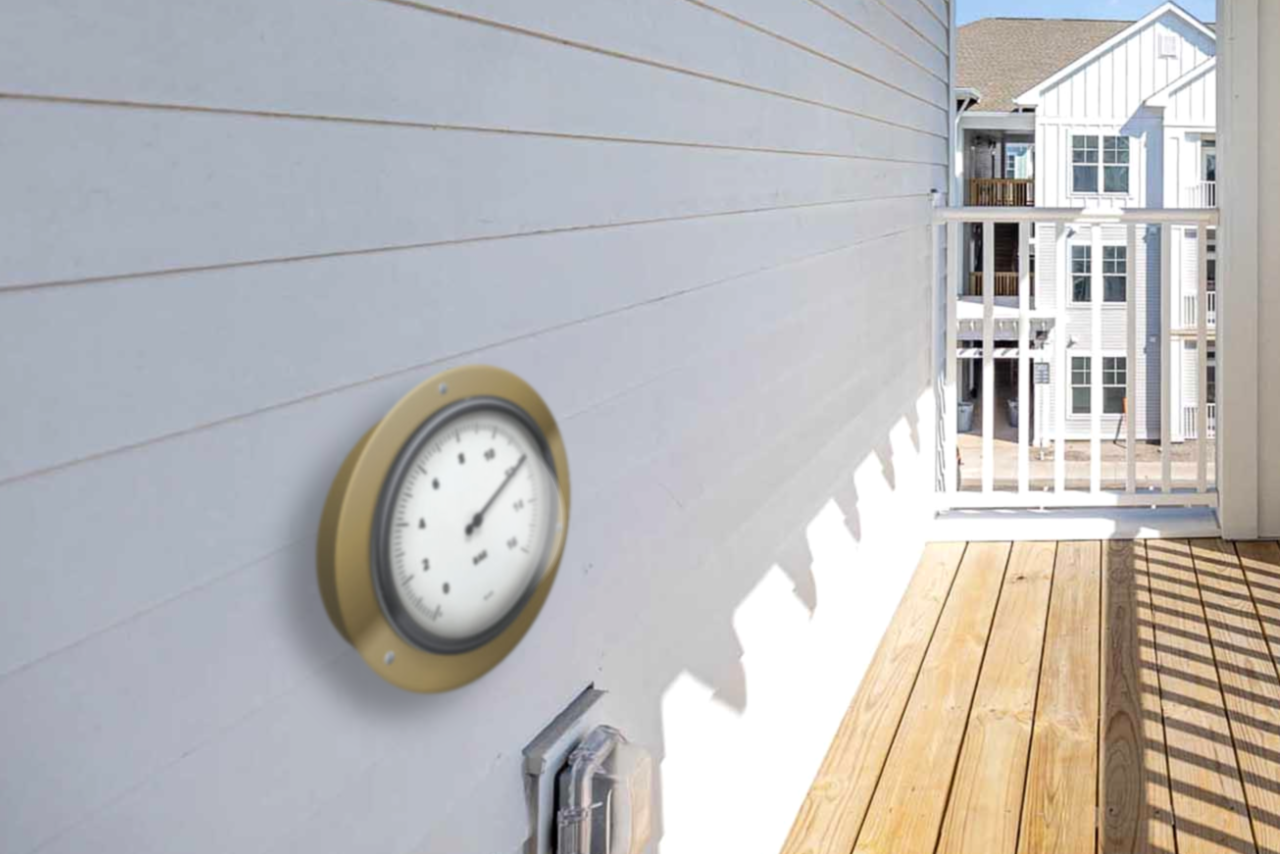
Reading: 12 bar
